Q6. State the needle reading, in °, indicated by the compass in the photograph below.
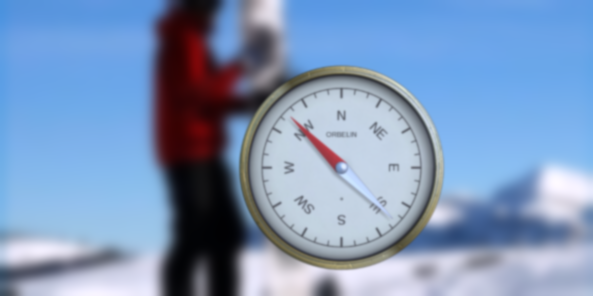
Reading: 315 °
